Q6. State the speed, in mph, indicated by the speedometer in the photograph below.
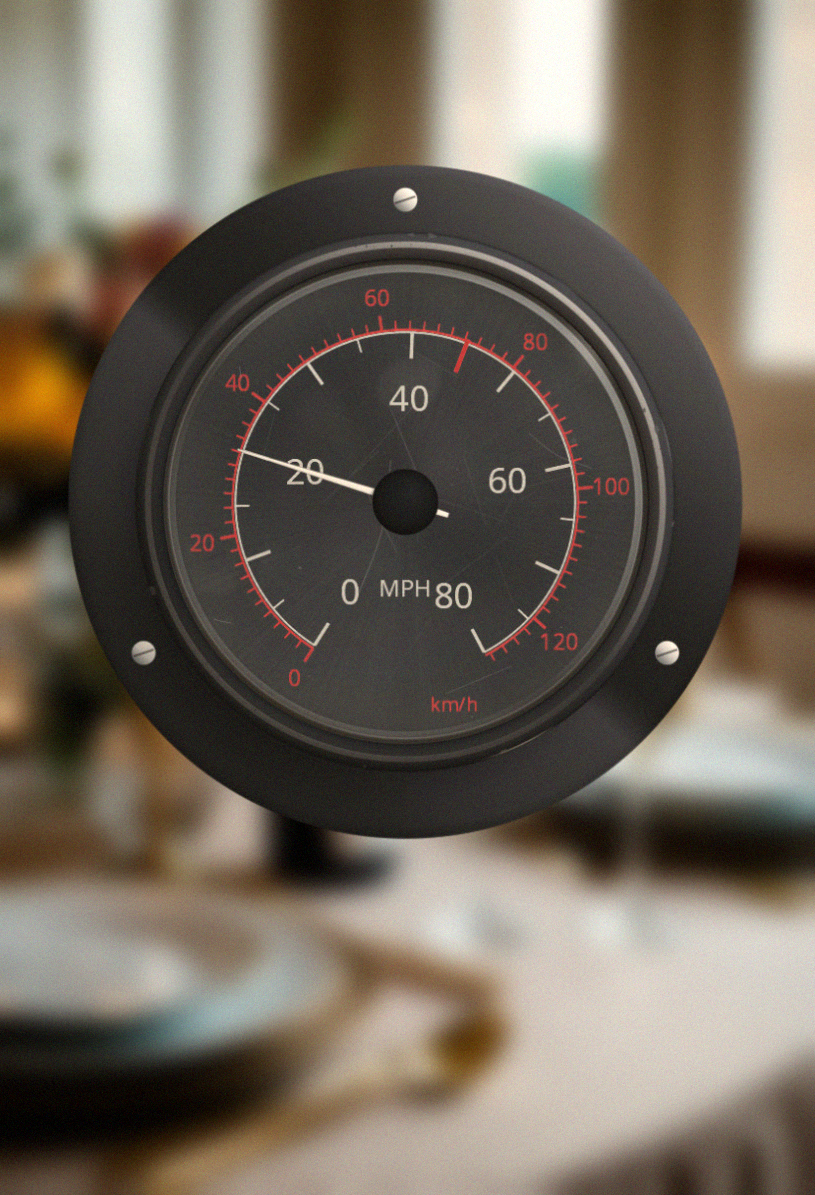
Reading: 20 mph
